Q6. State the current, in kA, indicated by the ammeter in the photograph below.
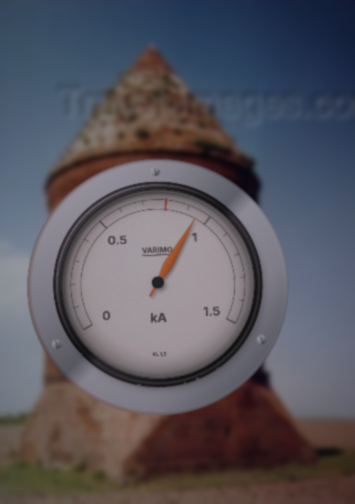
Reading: 0.95 kA
